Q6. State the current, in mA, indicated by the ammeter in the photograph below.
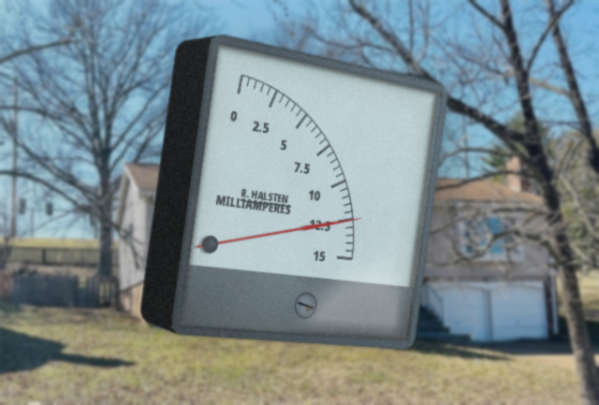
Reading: 12.5 mA
